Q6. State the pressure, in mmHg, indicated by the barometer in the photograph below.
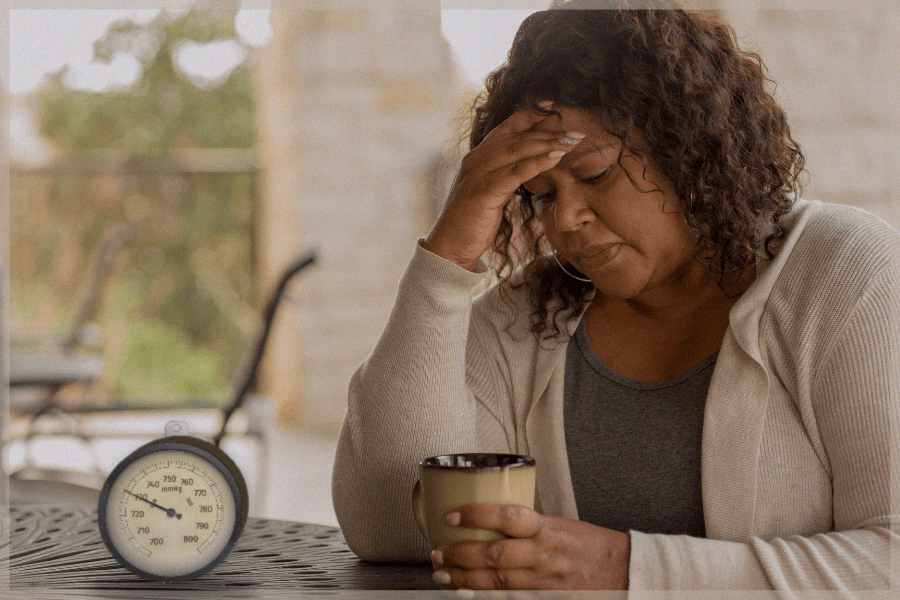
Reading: 730 mmHg
